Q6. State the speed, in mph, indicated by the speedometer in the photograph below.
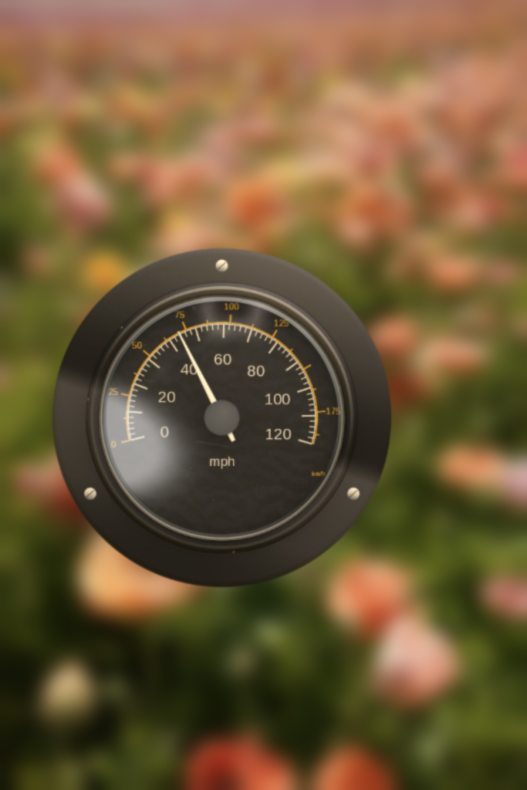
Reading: 44 mph
